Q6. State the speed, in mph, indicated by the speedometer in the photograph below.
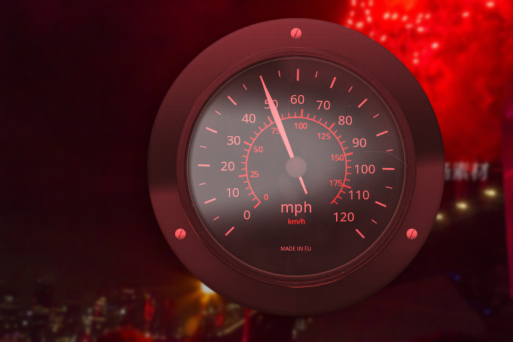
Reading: 50 mph
